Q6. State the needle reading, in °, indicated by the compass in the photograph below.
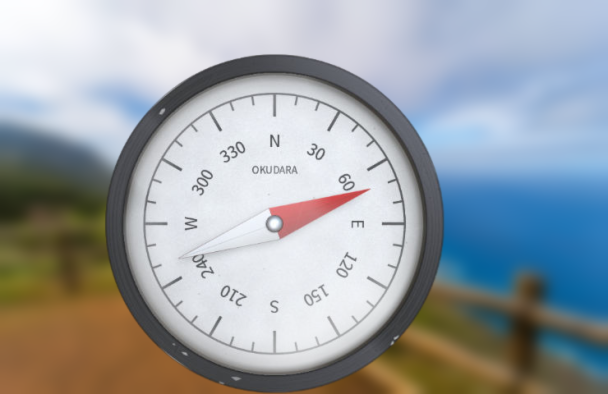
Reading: 70 °
